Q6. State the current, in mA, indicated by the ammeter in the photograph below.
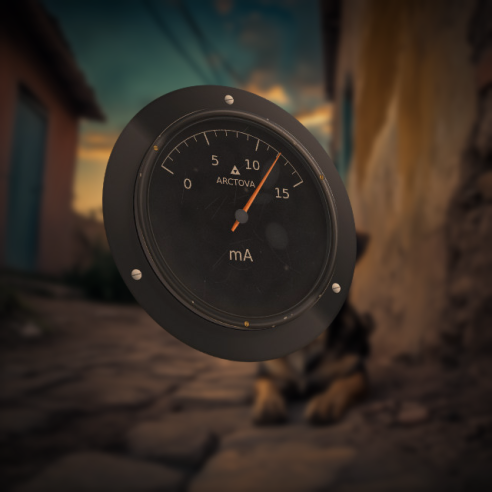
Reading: 12 mA
